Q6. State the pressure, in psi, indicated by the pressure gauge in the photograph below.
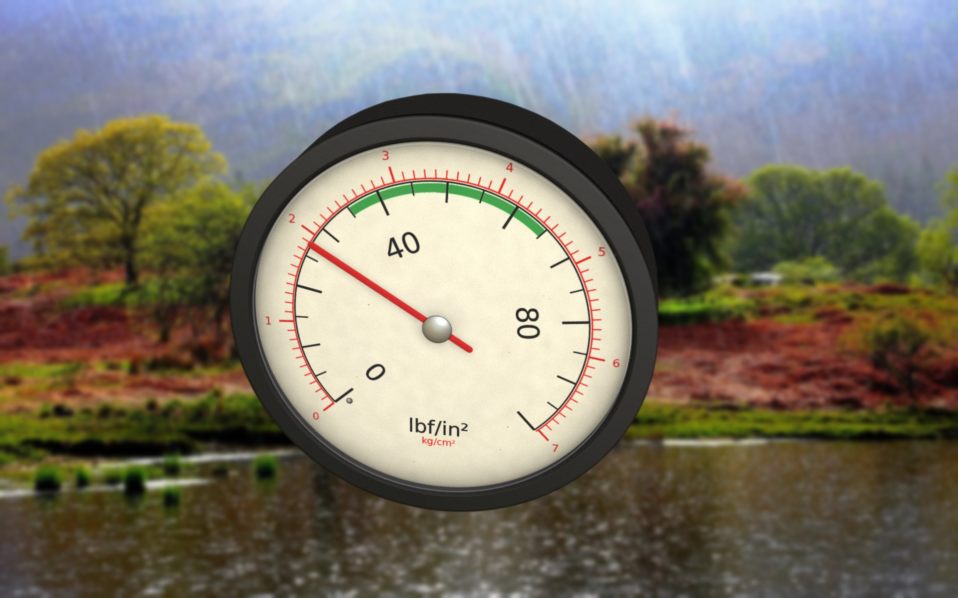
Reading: 27.5 psi
